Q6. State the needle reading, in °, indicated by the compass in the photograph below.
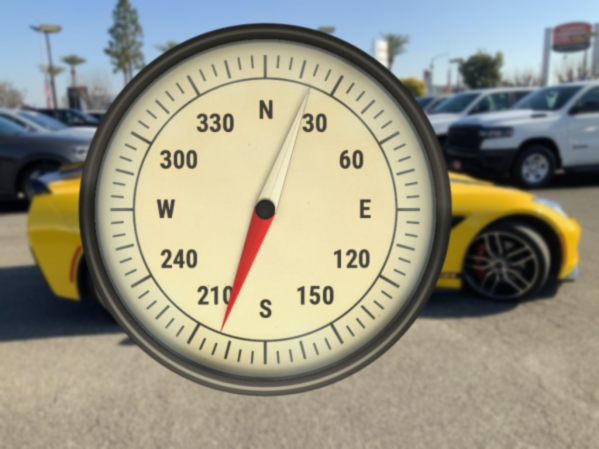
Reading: 200 °
